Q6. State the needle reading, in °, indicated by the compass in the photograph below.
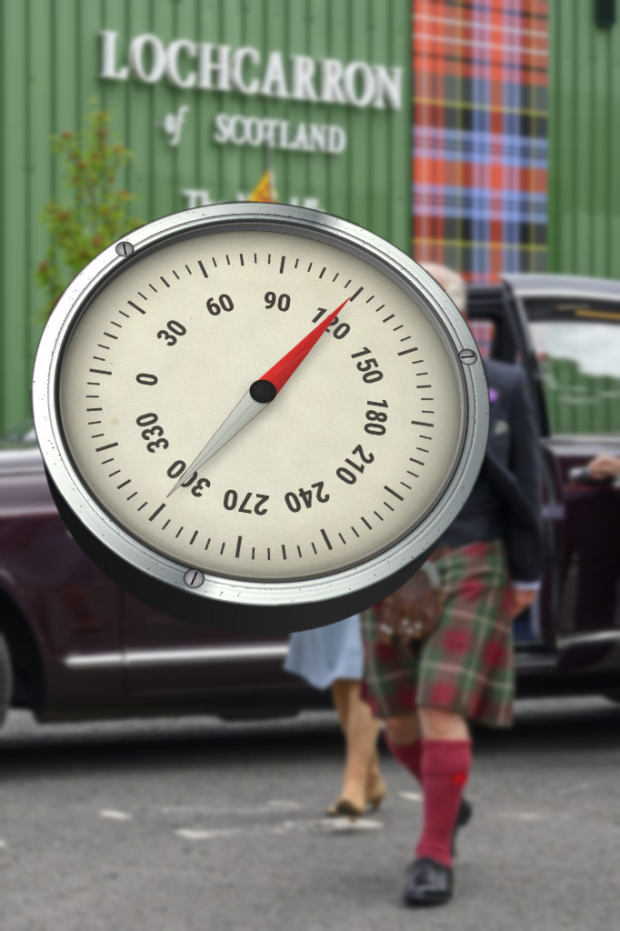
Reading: 120 °
